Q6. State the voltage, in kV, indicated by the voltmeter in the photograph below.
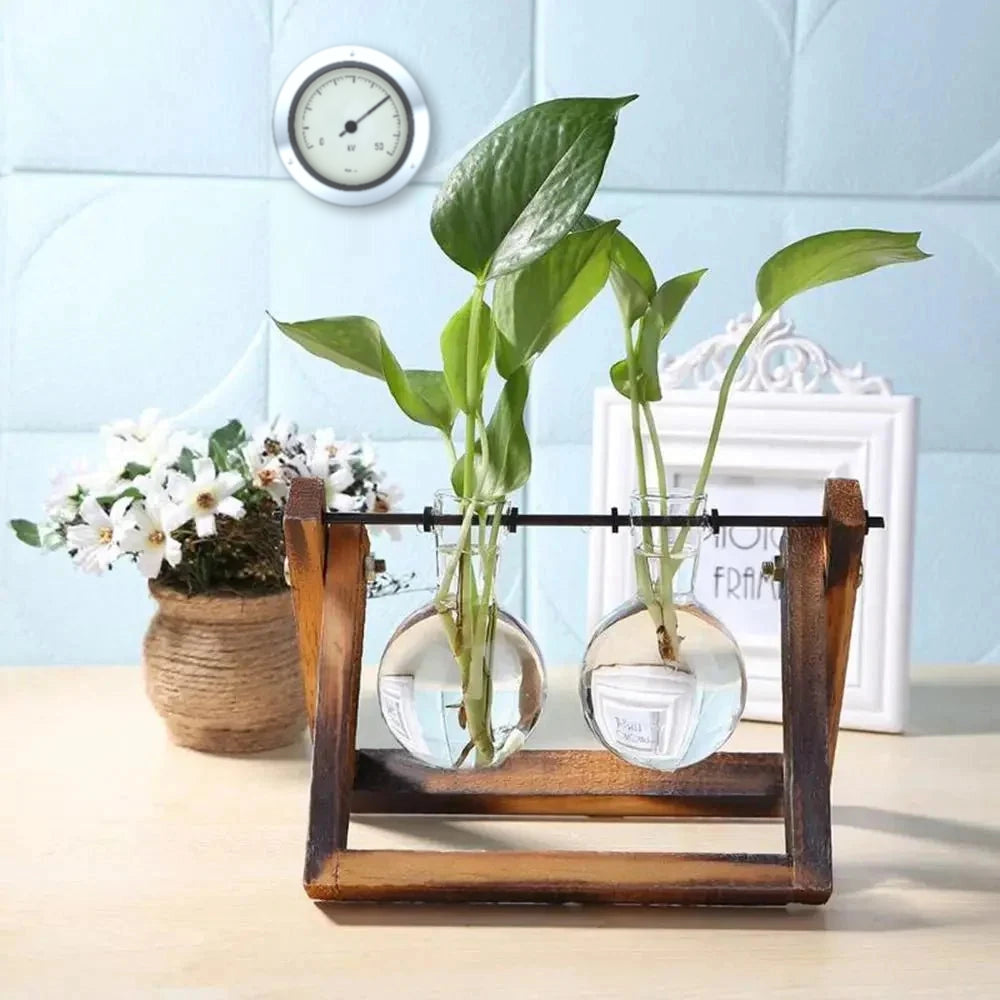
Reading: 35 kV
